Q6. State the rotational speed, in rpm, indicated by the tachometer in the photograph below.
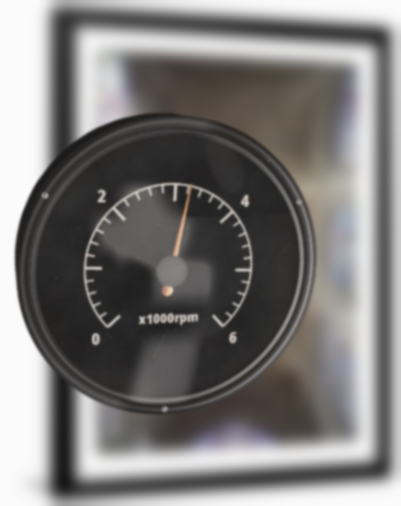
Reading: 3200 rpm
